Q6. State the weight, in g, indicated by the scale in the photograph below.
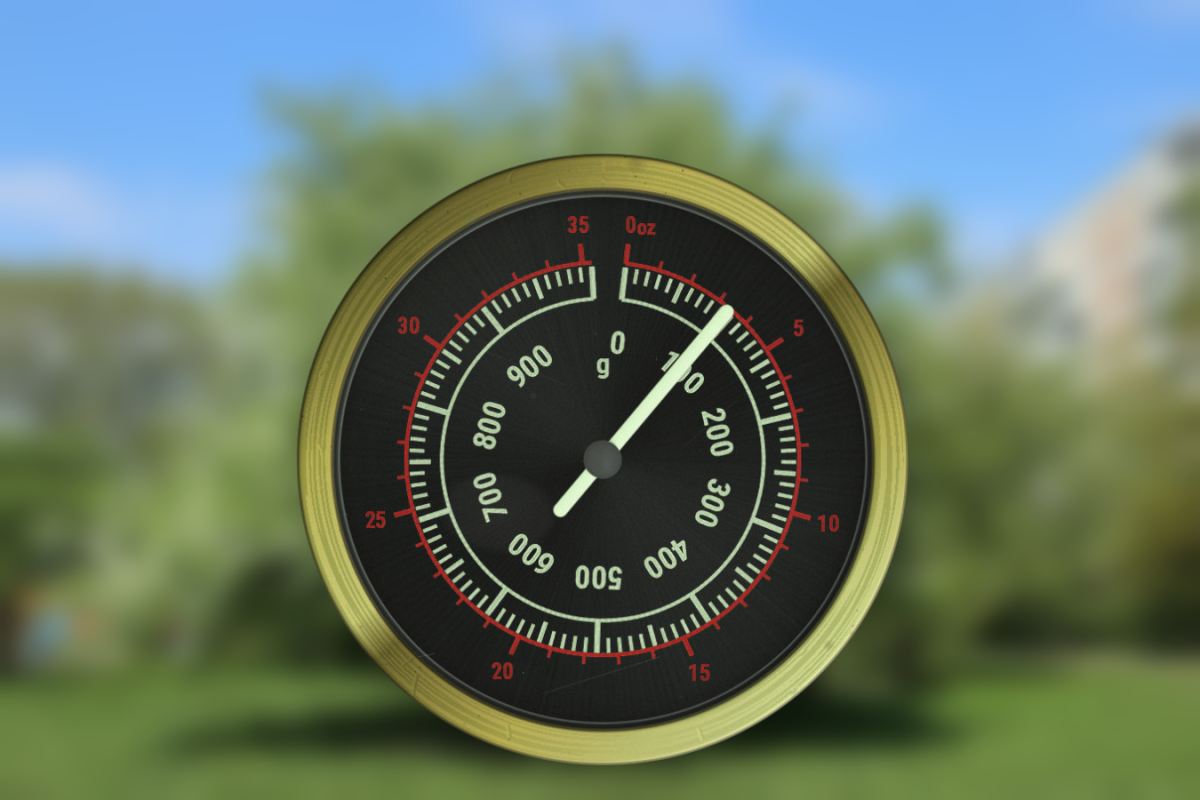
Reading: 95 g
